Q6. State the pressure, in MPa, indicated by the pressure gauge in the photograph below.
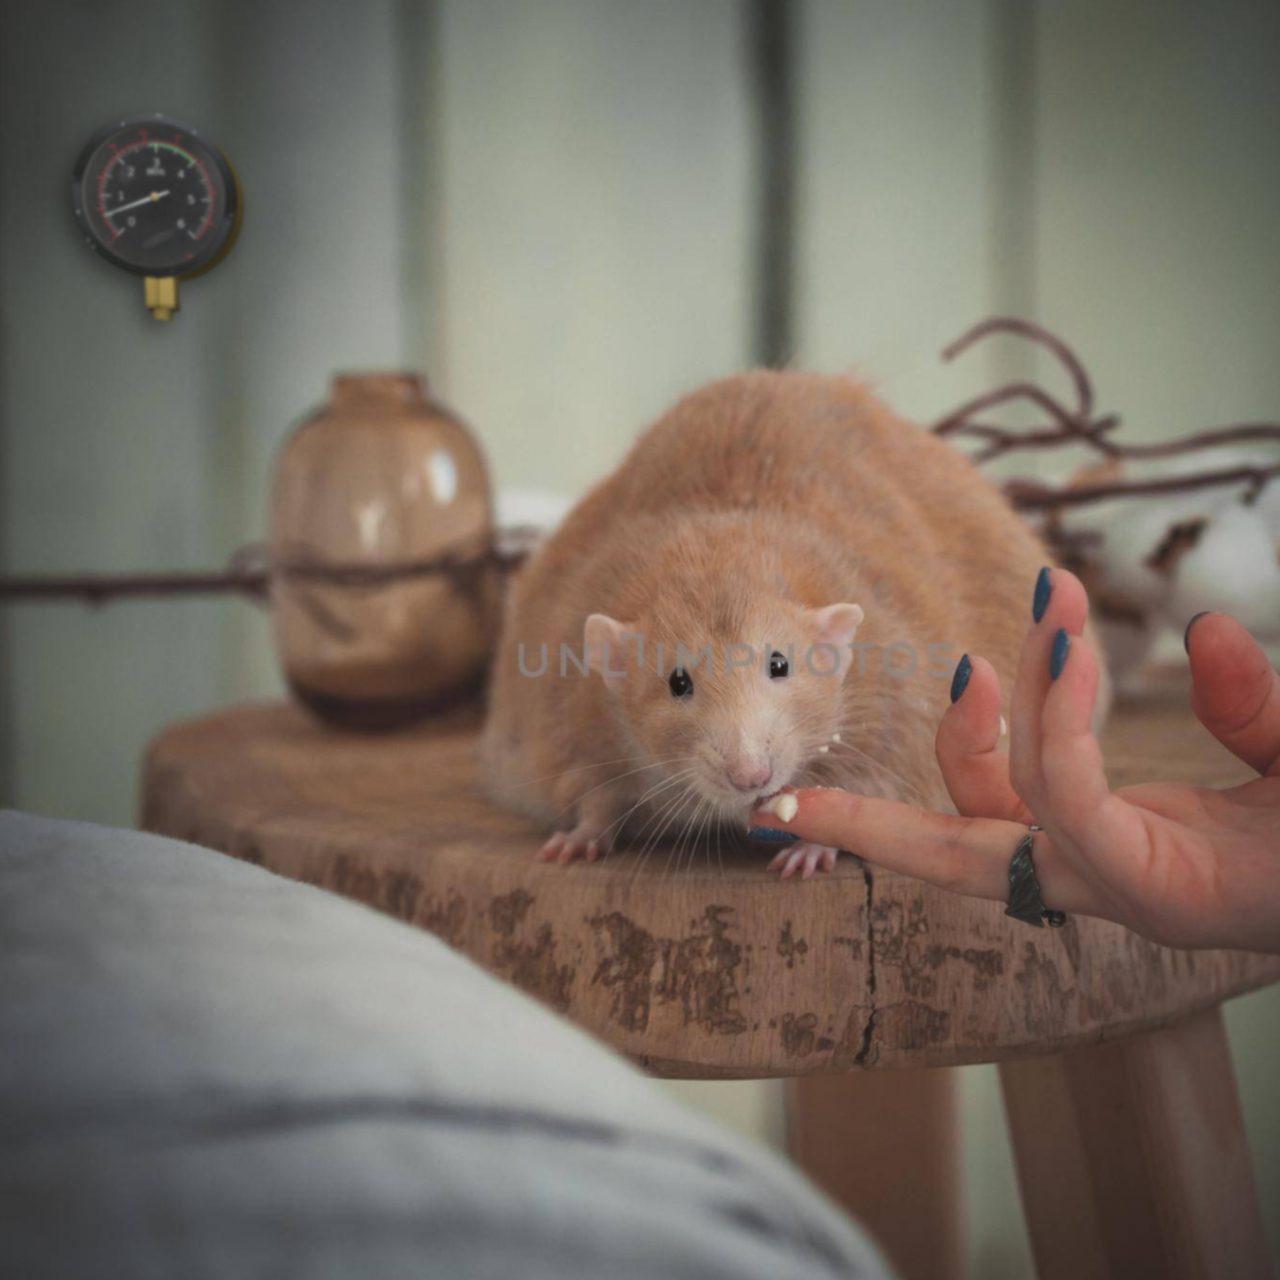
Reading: 0.5 MPa
